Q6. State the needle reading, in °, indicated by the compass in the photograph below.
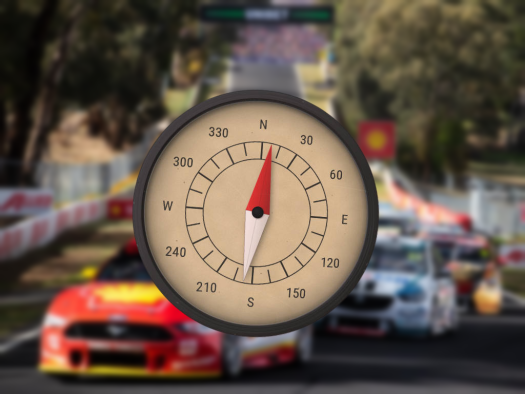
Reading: 7.5 °
